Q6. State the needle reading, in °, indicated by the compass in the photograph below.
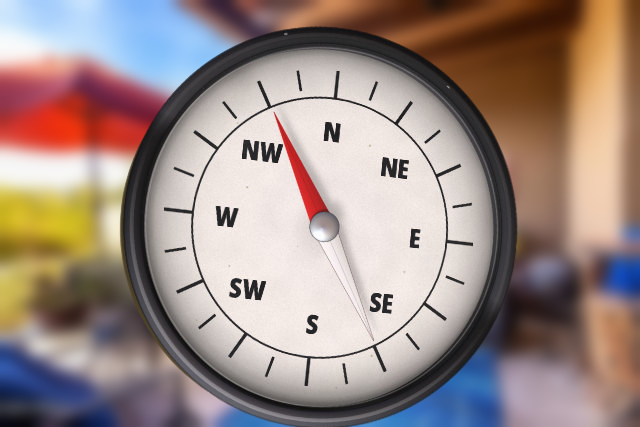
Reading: 330 °
